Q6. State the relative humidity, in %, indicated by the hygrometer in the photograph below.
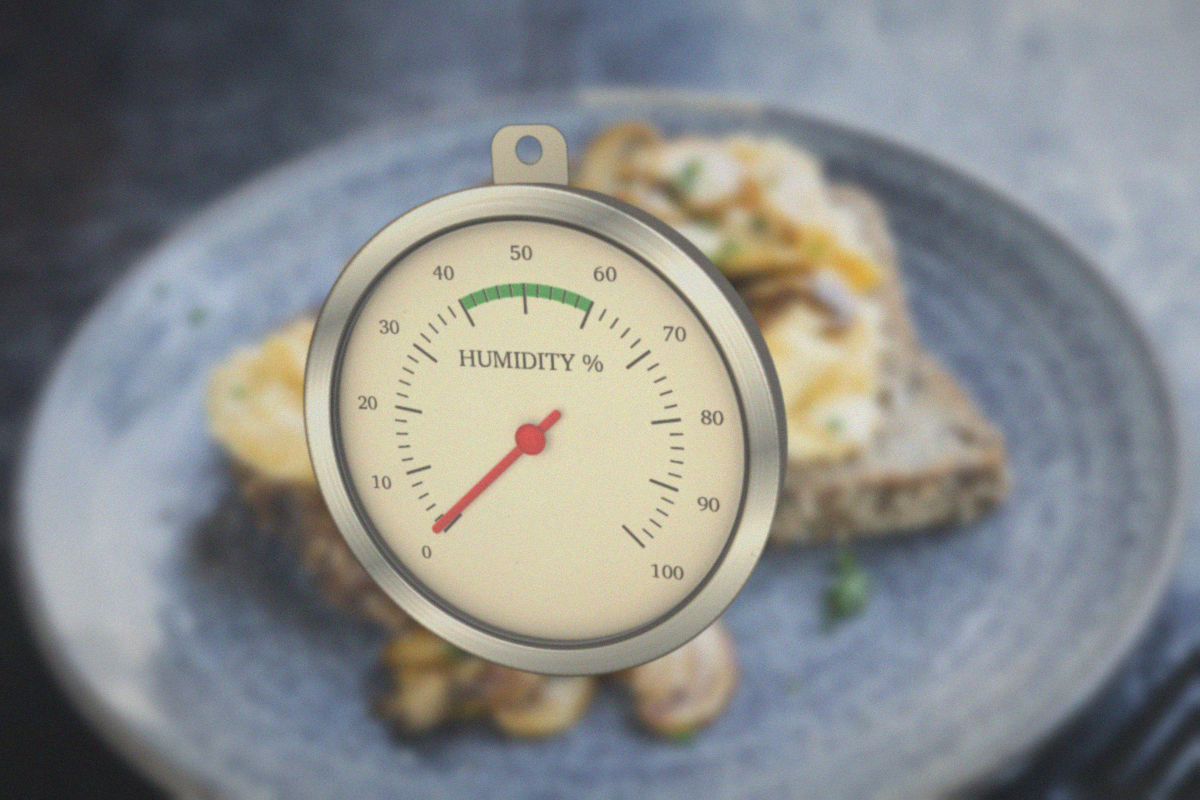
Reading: 1 %
